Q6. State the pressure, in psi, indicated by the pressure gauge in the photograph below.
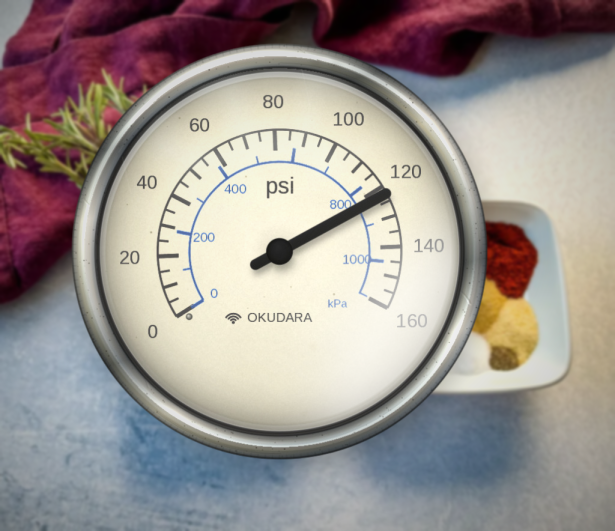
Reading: 122.5 psi
